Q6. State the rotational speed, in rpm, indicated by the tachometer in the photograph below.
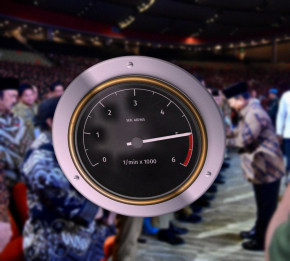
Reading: 5000 rpm
